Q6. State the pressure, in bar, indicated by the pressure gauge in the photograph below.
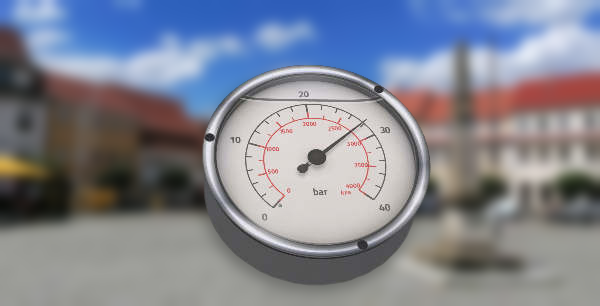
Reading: 28 bar
